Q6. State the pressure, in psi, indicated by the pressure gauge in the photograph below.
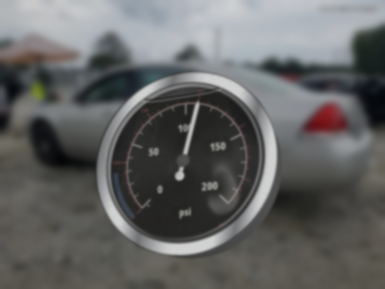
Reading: 110 psi
